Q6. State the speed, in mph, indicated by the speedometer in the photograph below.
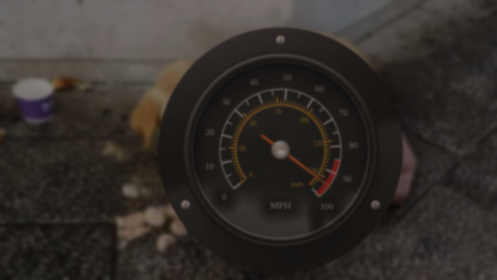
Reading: 95 mph
